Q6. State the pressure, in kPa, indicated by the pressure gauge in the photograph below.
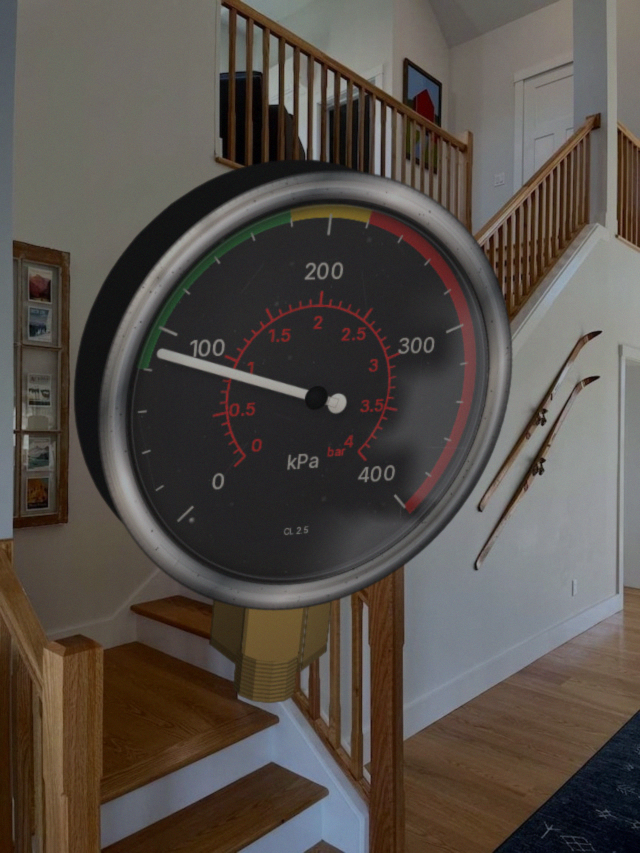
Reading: 90 kPa
